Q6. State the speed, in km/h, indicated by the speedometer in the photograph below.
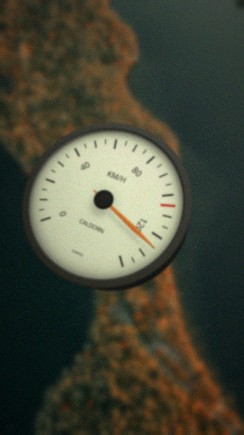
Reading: 125 km/h
